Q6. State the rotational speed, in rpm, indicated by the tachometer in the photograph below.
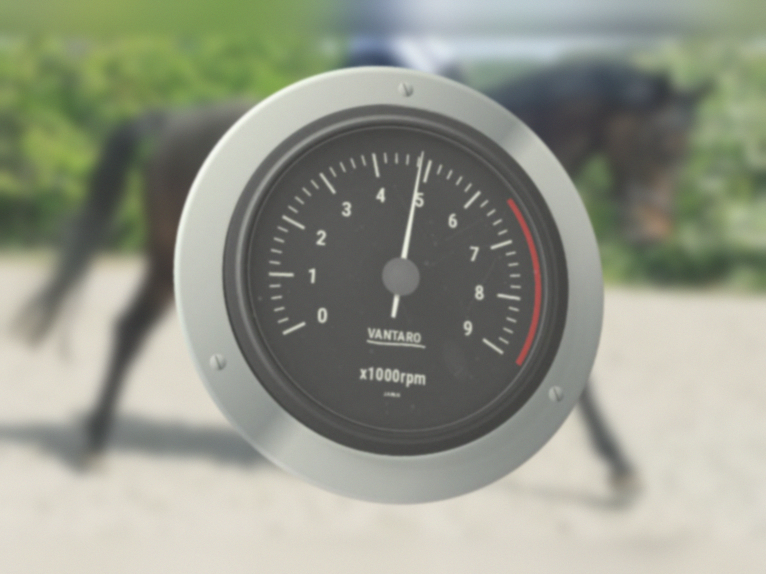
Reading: 4800 rpm
